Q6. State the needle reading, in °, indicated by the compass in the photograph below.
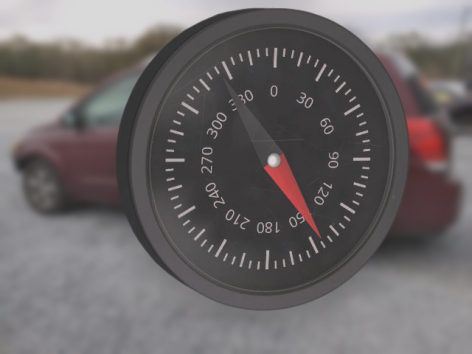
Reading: 145 °
